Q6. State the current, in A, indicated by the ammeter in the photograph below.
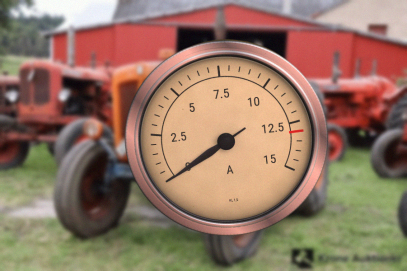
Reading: 0 A
